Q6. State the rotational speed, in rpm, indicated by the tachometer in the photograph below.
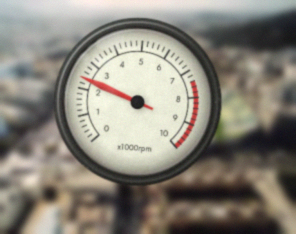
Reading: 2400 rpm
